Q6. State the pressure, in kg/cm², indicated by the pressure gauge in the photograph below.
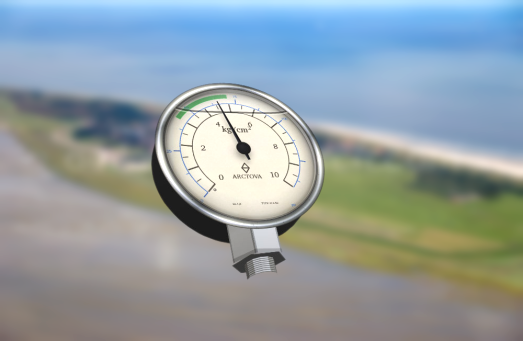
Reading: 4.5 kg/cm²
